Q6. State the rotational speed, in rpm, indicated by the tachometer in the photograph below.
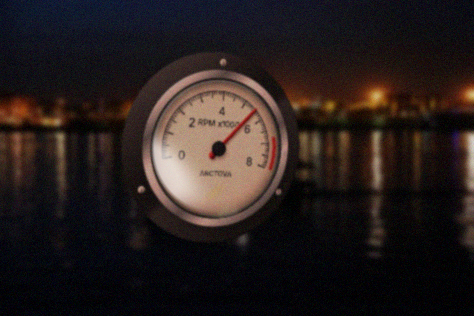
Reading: 5500 rpm
